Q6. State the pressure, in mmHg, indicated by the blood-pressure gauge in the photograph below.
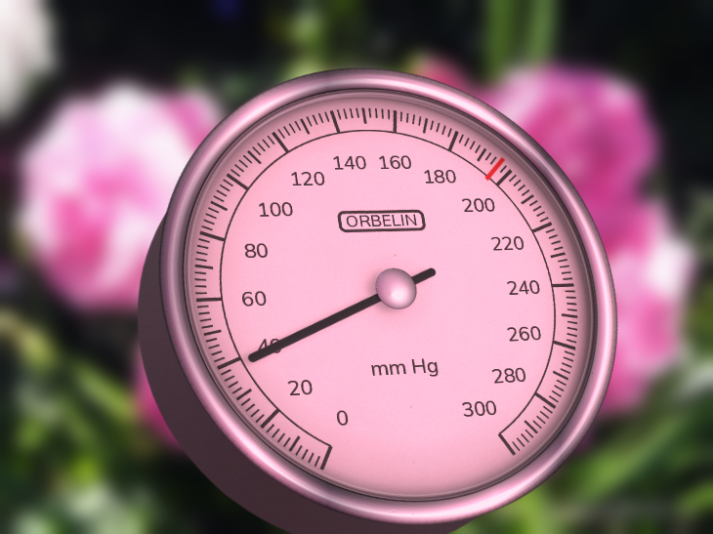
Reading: 38 mmHg
